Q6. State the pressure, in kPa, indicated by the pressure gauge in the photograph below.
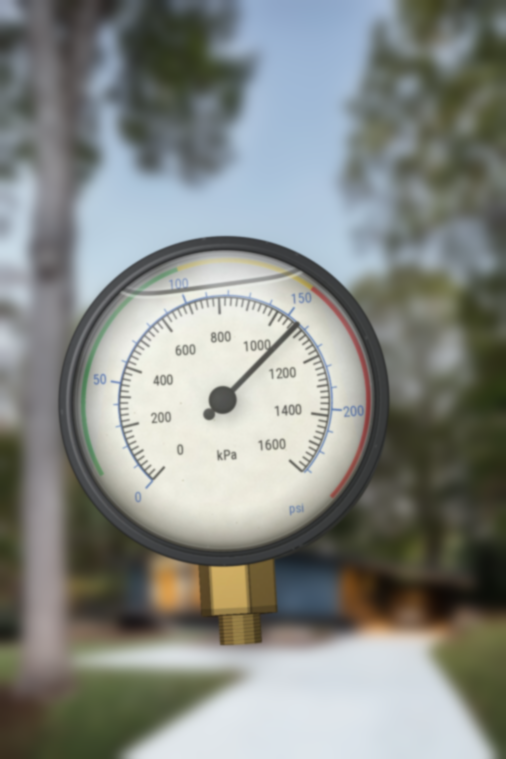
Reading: 1080 kPa
